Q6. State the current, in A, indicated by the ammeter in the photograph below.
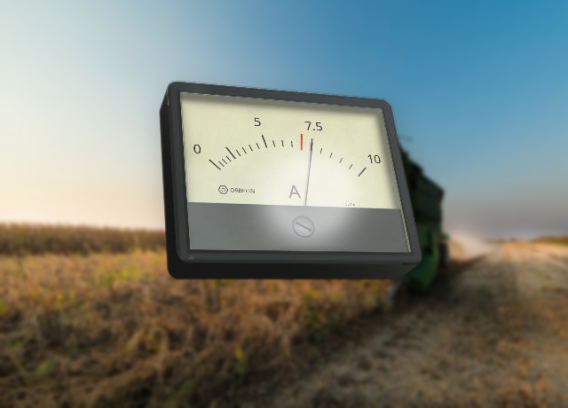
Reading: 7.5 A
